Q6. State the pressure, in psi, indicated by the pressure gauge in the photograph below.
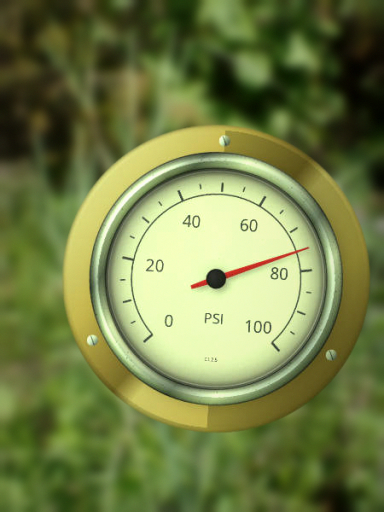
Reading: 75 psi
